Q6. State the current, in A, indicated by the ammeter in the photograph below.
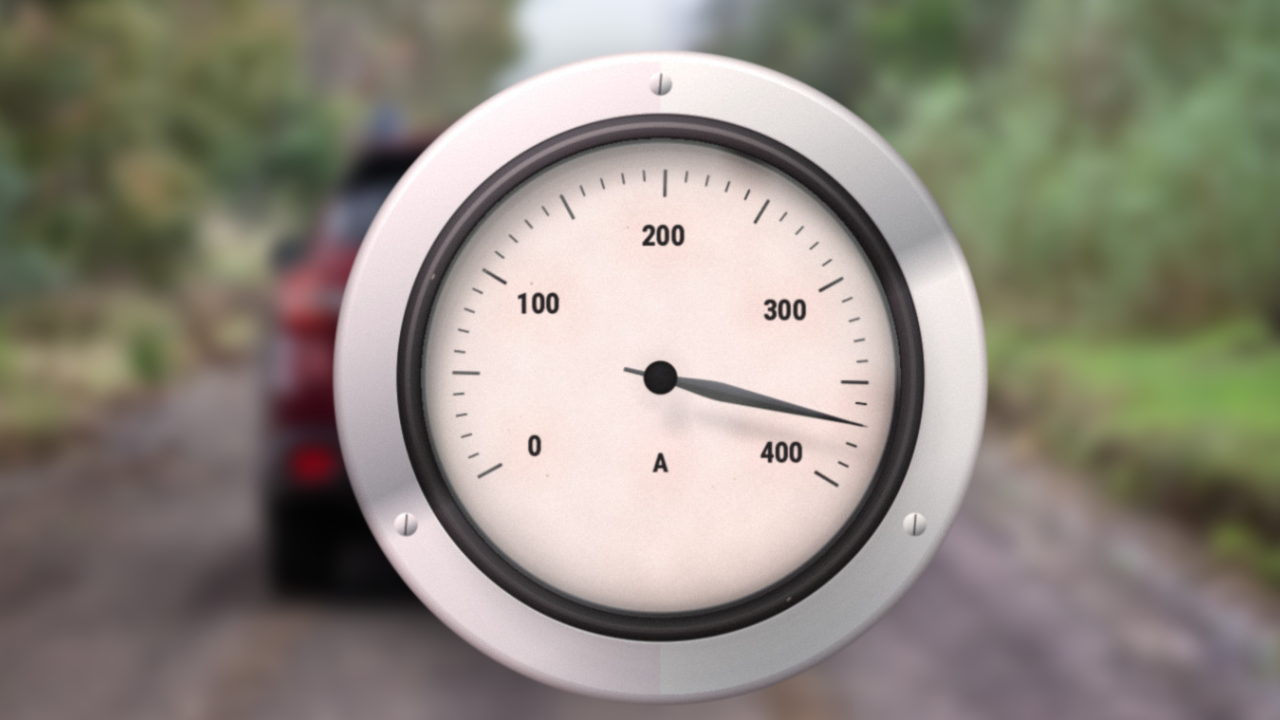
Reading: 370 A
